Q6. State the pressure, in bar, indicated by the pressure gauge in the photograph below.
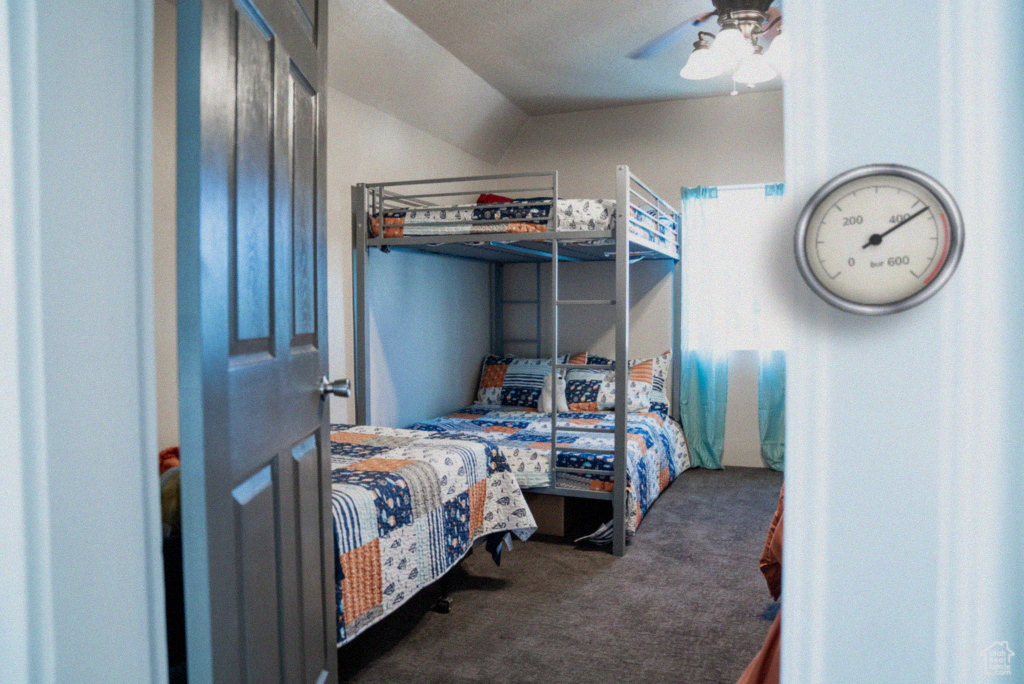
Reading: 425 bar
